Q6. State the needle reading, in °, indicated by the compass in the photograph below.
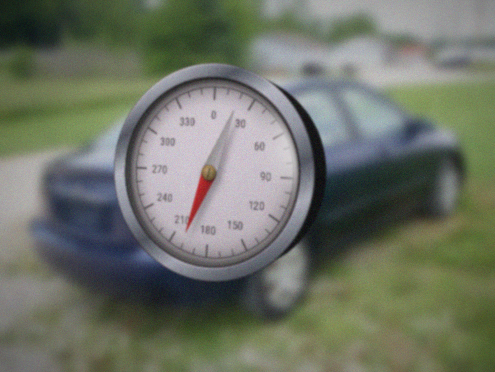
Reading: 200 °
